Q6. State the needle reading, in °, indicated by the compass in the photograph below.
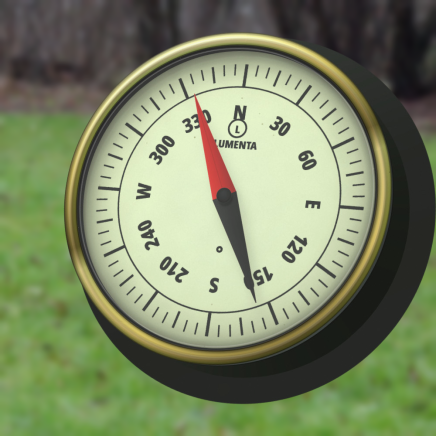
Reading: 335 °
